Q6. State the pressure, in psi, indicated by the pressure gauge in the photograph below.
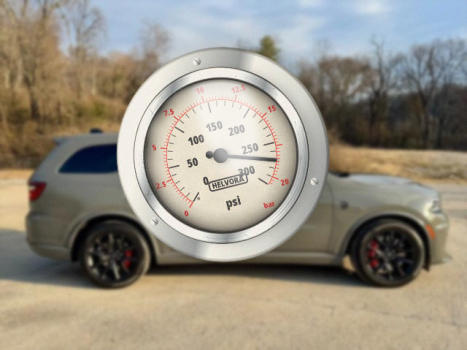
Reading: 270 psi
